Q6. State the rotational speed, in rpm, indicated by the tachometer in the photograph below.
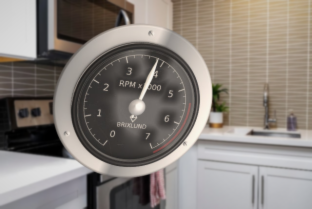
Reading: 3800 rpm
